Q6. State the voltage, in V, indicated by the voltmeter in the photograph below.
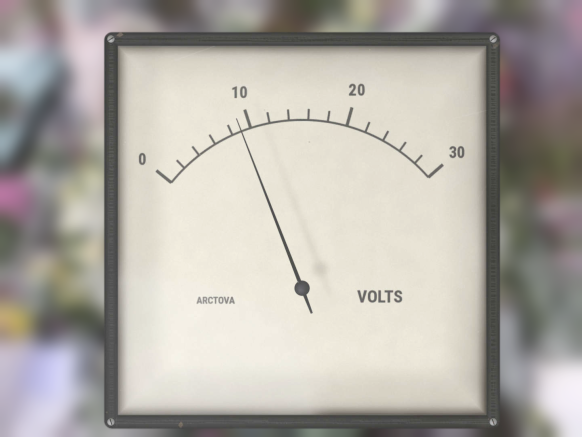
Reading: 9 V
